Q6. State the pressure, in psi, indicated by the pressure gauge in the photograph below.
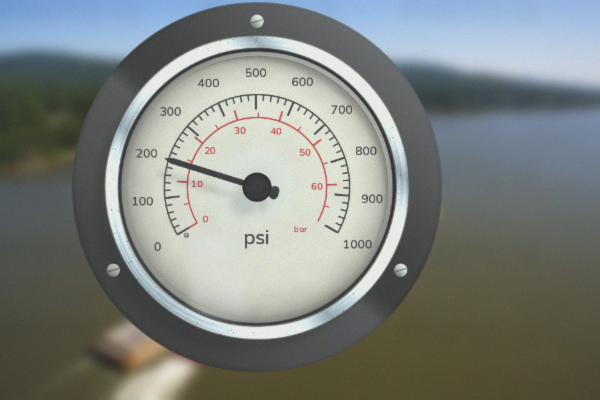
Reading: 200 psi
